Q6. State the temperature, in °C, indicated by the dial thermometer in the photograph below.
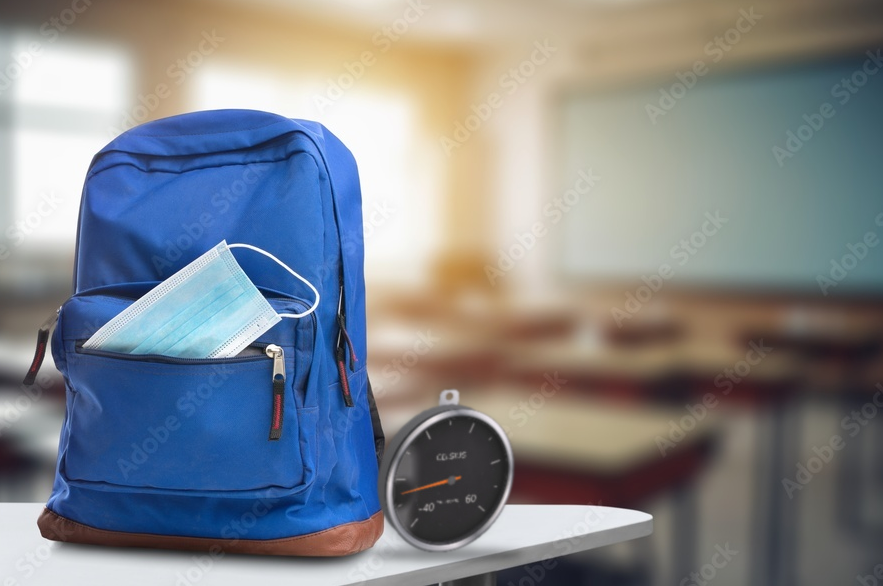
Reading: -25 °C
